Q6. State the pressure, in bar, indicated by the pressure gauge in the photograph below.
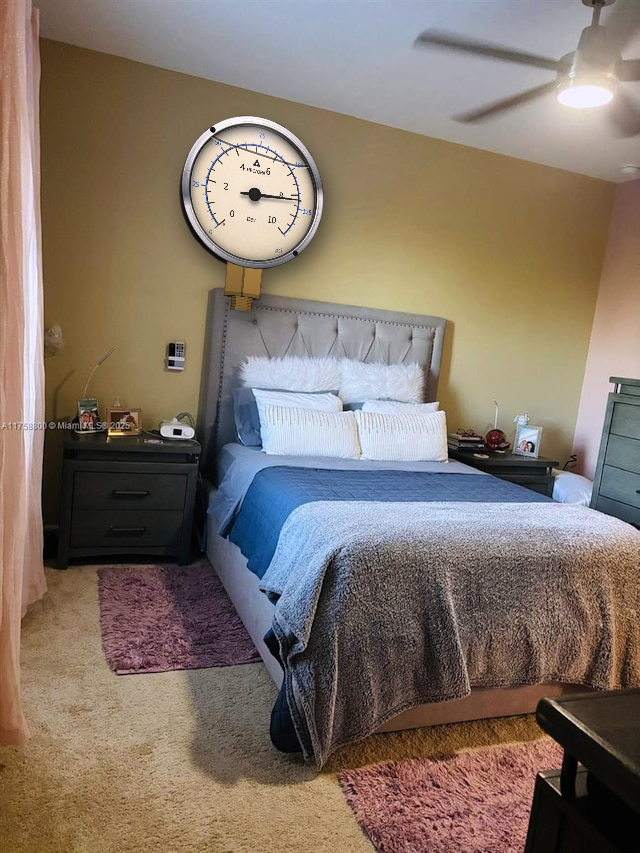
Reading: 8.25 bar
